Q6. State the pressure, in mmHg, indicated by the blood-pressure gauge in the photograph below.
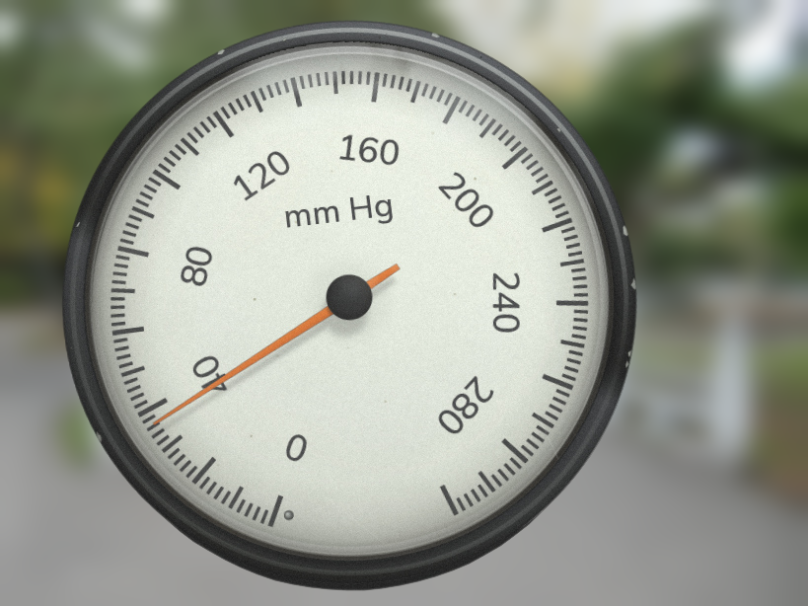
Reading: 36 mmHg
